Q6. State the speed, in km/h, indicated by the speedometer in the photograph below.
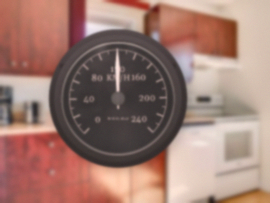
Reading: 120 km/h
